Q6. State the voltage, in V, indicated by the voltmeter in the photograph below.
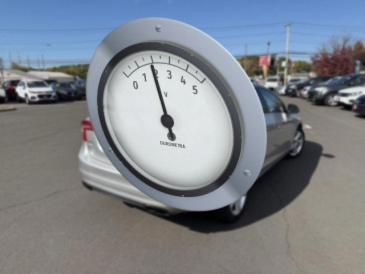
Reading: 2 V
